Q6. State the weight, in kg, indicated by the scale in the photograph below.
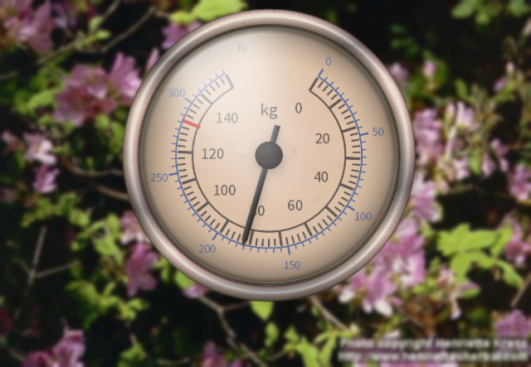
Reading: 82 kg
